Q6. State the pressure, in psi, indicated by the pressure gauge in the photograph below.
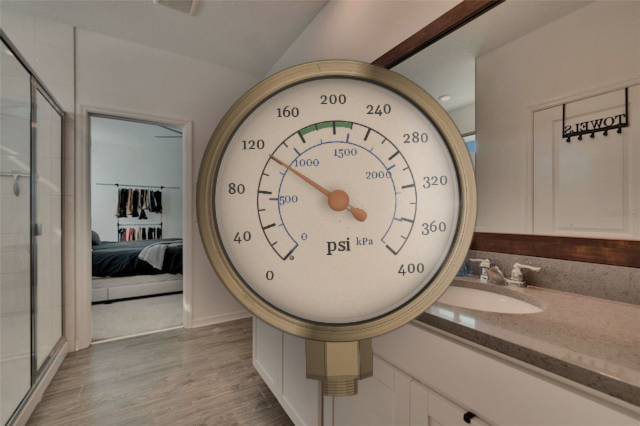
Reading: 120 psi
